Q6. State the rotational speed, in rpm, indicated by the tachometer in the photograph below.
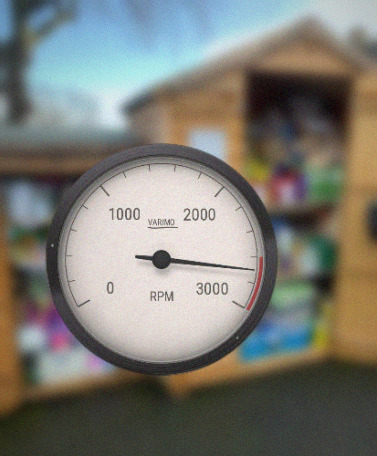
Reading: 2700 rpm
